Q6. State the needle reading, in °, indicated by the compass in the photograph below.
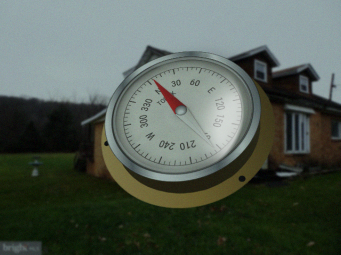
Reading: 5 °
